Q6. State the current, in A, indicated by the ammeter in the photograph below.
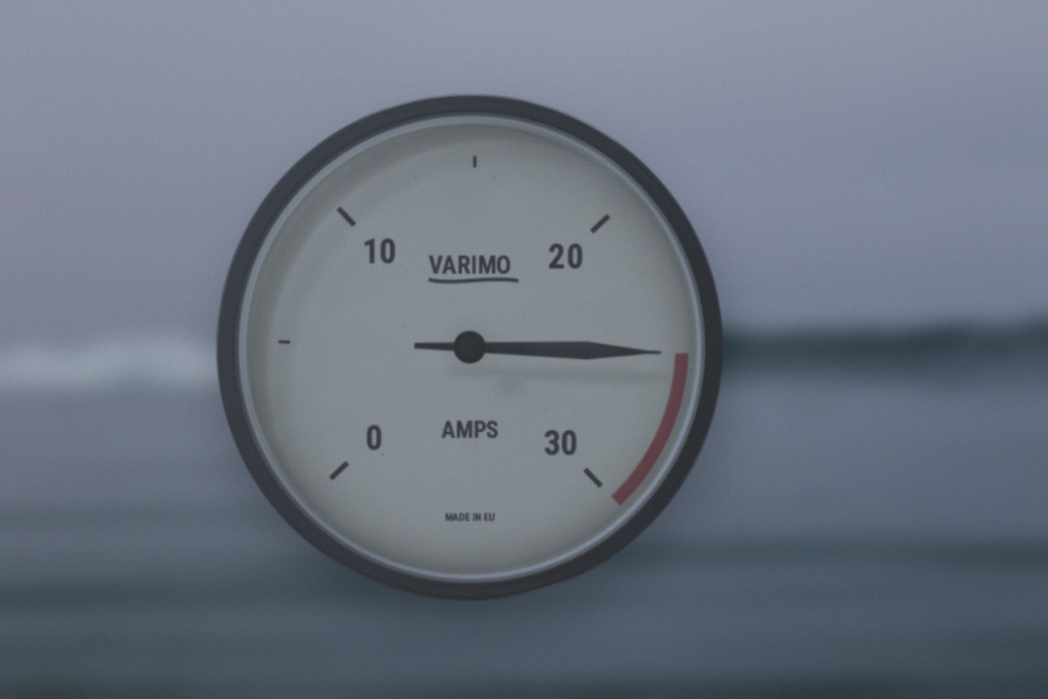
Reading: 25 A
